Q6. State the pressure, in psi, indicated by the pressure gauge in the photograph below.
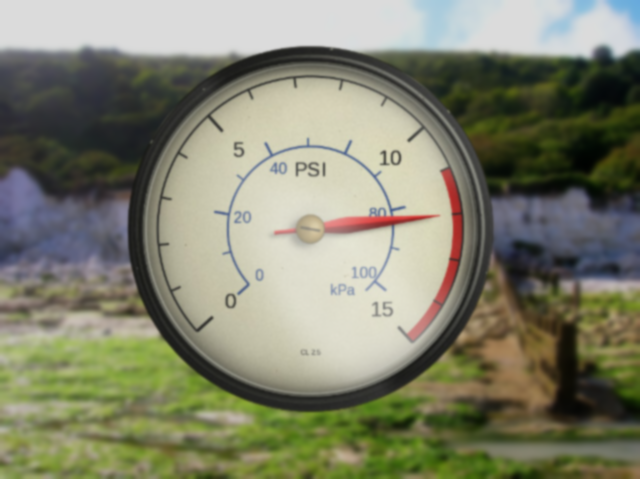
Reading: 12 psi
